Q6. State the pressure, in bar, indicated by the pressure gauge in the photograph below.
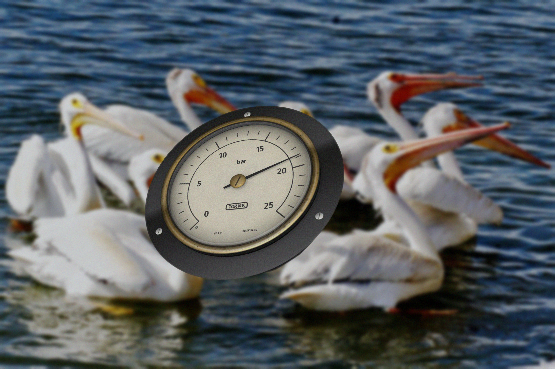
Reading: 19 bar
